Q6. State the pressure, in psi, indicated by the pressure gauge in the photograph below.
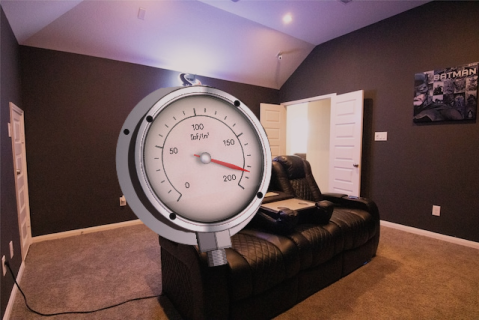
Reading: 185 psi
